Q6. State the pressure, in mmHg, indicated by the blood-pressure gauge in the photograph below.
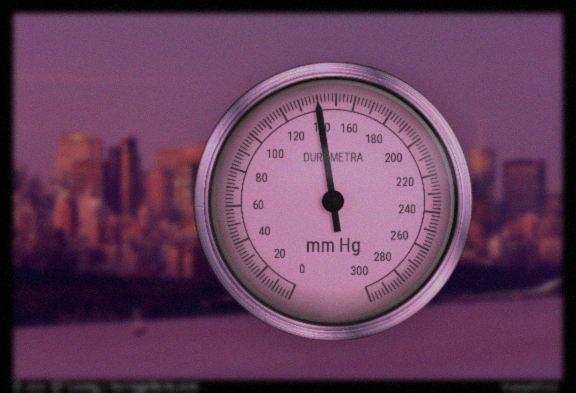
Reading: 140 mmHg
